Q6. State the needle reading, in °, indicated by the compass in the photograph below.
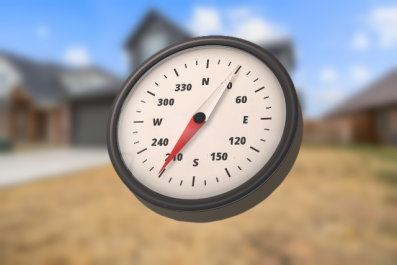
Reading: 210 °
